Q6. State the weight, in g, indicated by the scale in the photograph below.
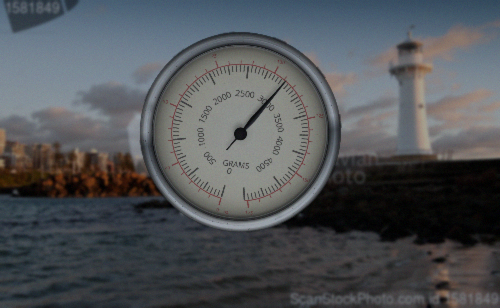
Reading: 3000 g
